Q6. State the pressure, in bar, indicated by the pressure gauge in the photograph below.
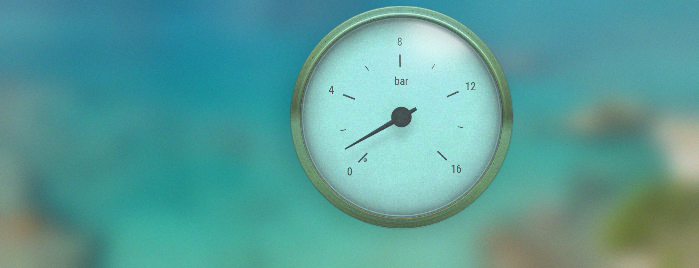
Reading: 1 bar
